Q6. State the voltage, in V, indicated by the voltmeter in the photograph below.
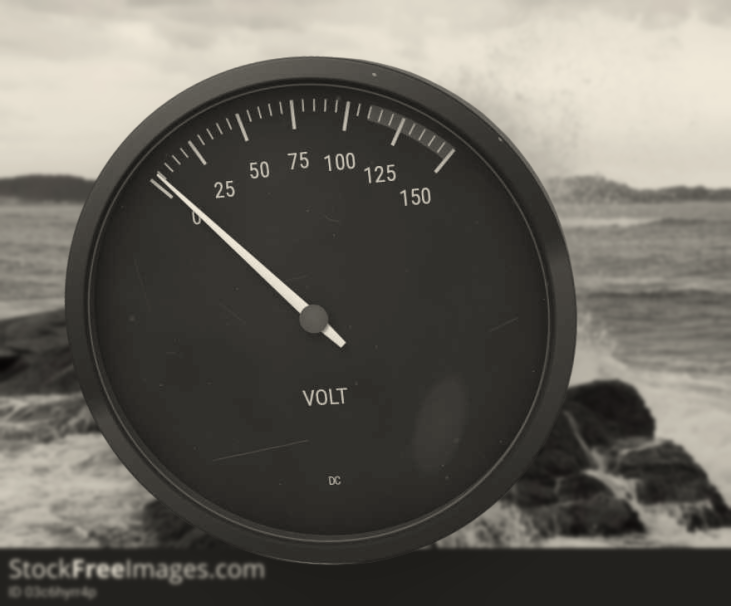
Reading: 5 V
